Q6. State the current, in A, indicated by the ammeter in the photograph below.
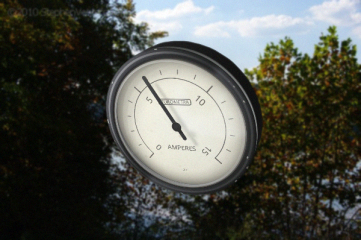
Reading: 6 A
